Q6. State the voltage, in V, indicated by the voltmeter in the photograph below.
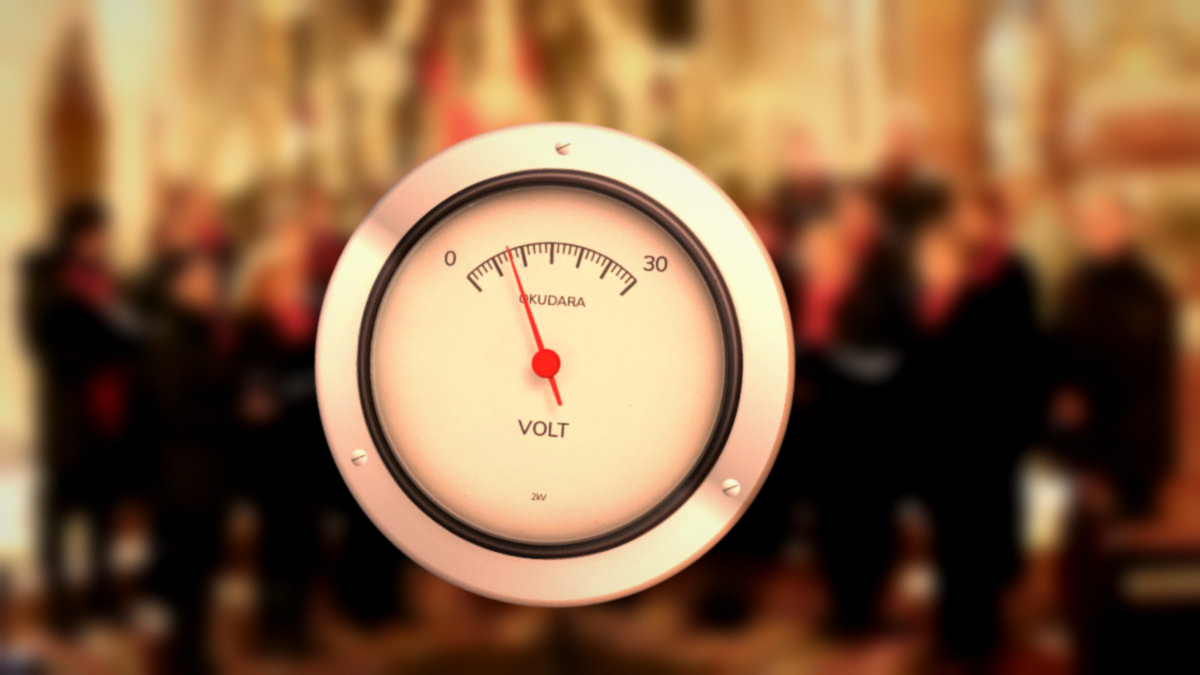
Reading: 8 V
